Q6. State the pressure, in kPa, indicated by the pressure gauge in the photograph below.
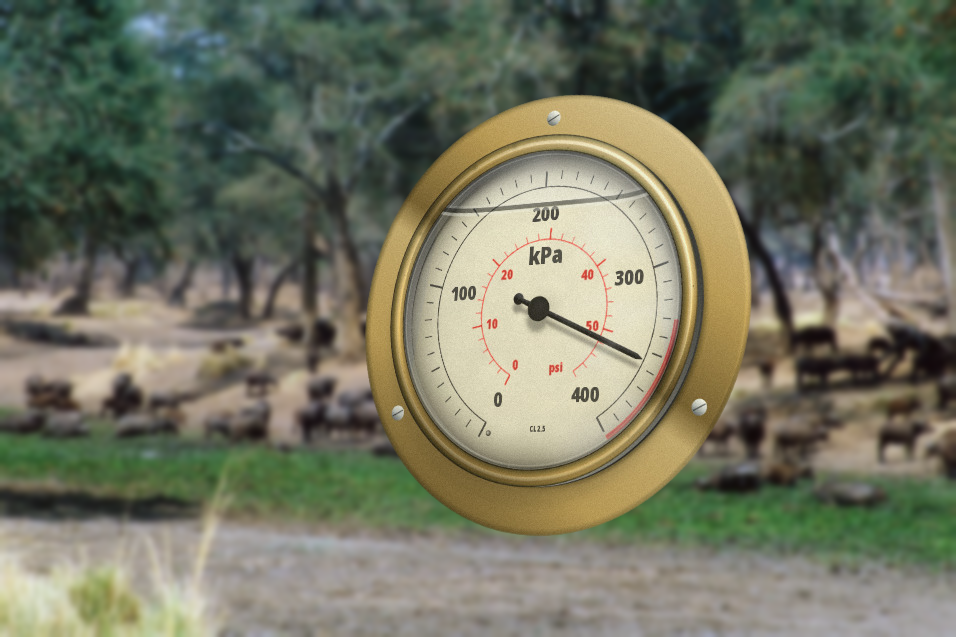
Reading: 355 kPa
